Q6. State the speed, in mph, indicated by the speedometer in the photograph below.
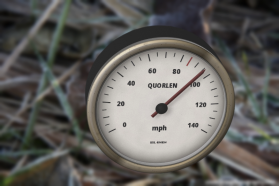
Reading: 95 mph
